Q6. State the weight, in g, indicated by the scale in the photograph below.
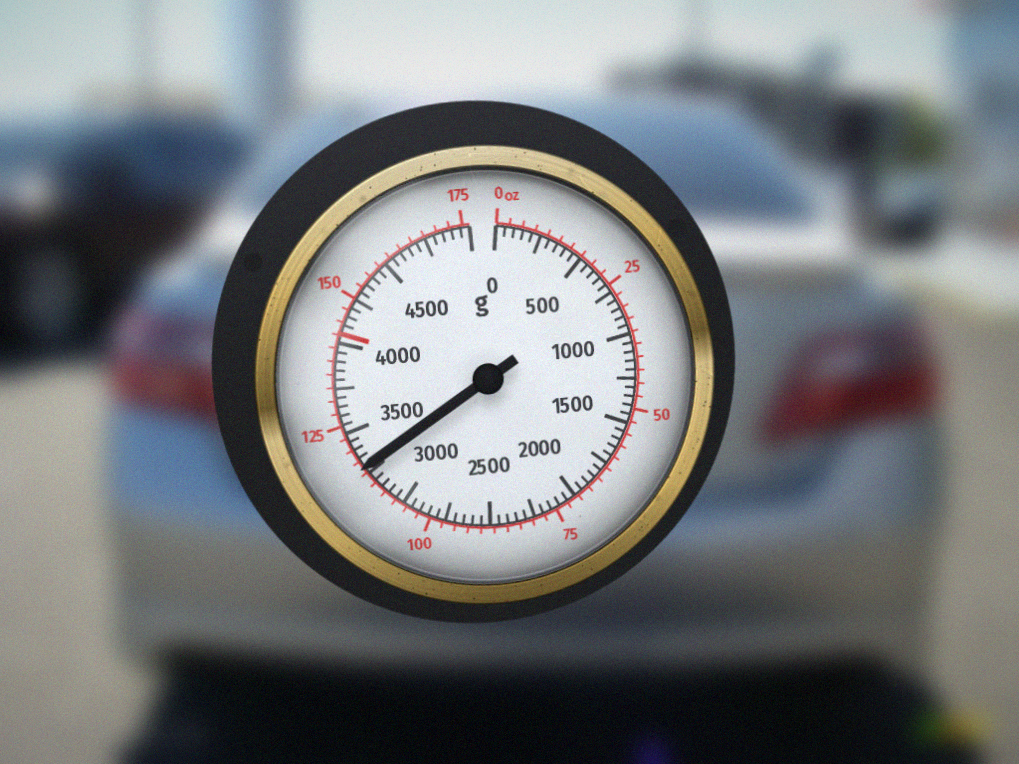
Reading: 3300 g
